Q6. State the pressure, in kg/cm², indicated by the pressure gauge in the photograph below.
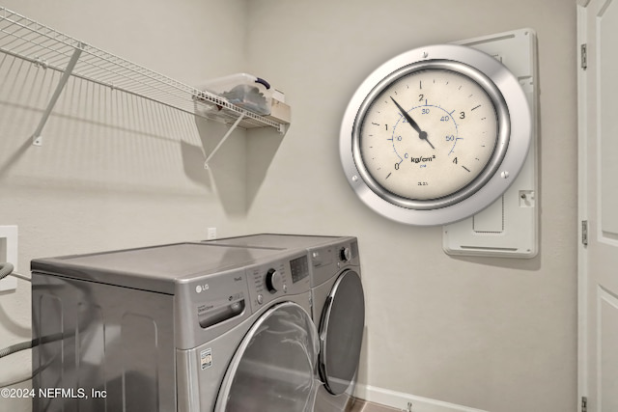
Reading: 1.5 kg/cm²
